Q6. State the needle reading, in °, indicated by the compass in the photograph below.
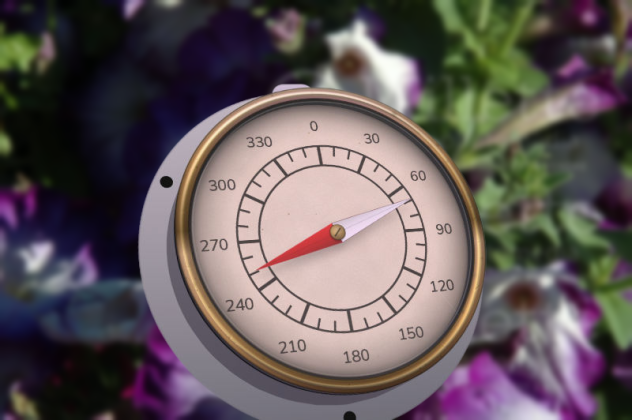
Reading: 250 °
